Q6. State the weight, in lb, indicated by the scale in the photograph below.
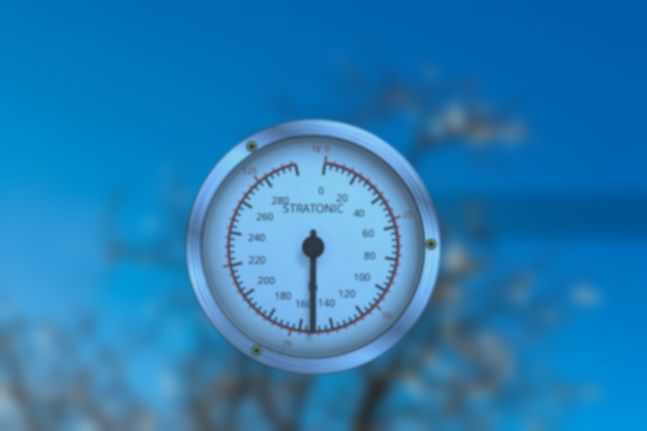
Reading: 152 lb
